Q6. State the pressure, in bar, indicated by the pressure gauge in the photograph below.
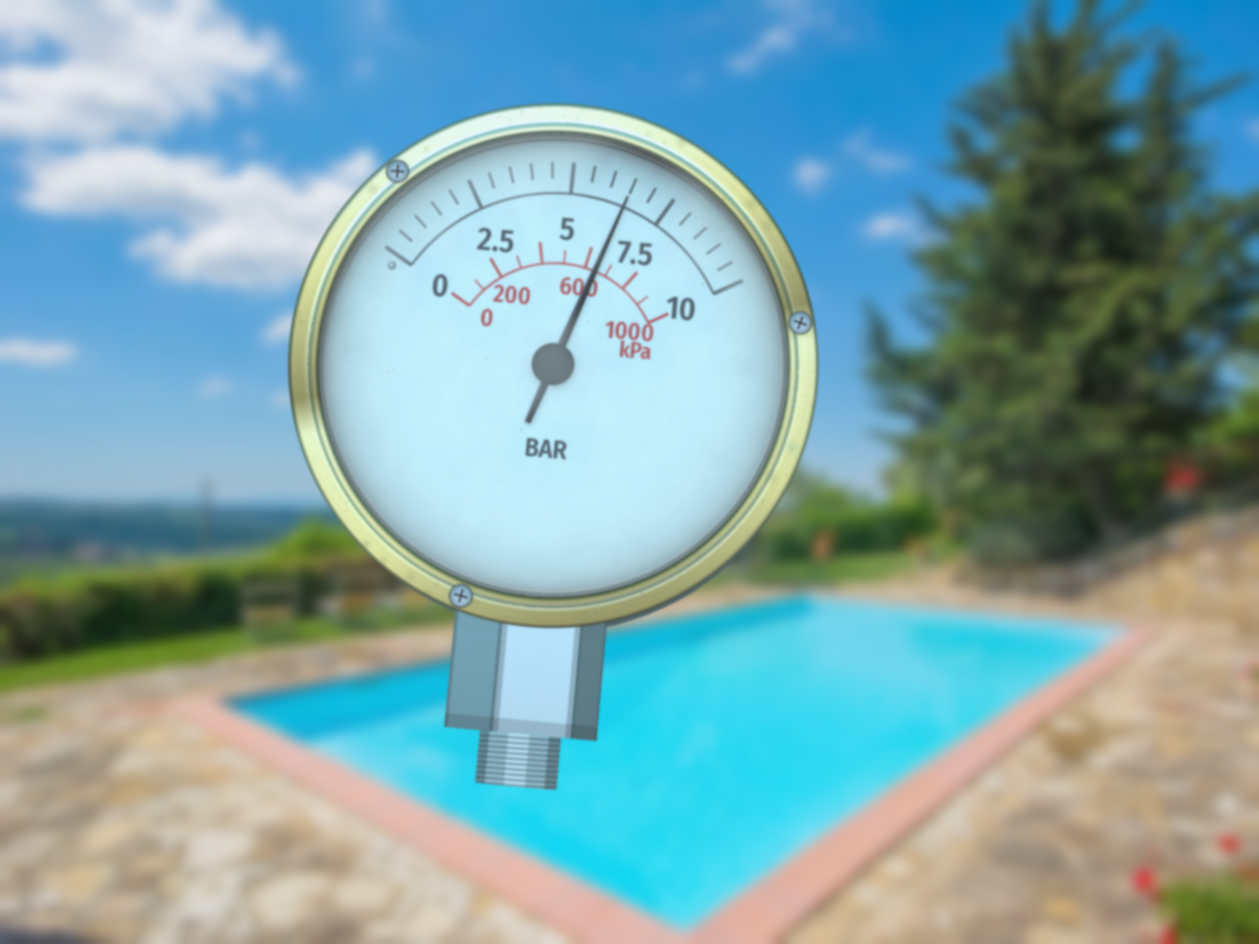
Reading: 6.5 bar
